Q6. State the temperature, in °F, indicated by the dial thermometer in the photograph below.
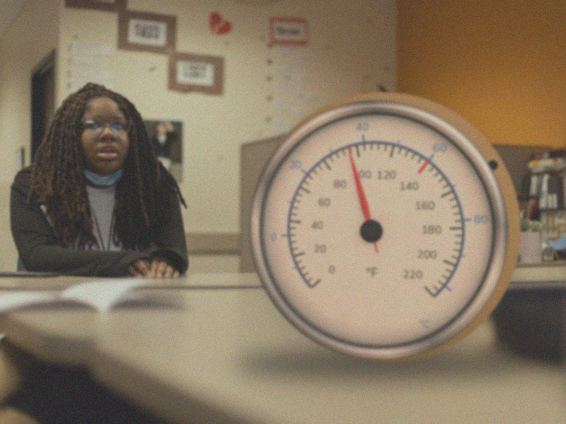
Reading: 96 °F
